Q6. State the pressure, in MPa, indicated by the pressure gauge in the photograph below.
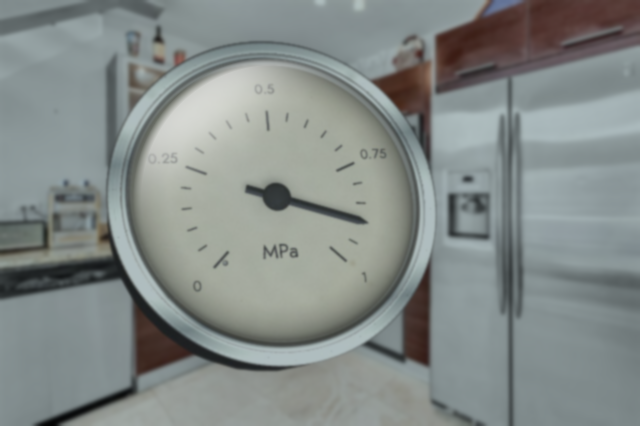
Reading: 0.9 MPa
